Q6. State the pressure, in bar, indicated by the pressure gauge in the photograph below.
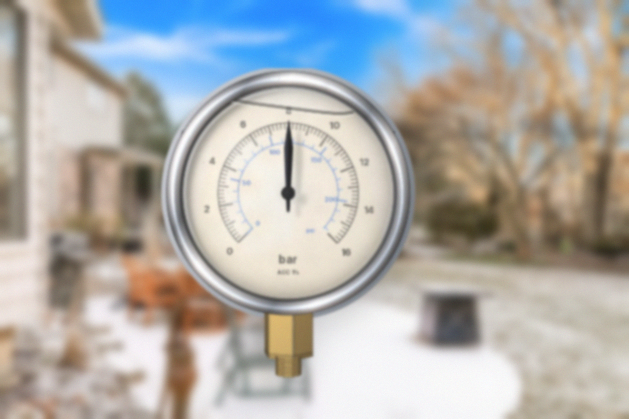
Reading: 8 bar
